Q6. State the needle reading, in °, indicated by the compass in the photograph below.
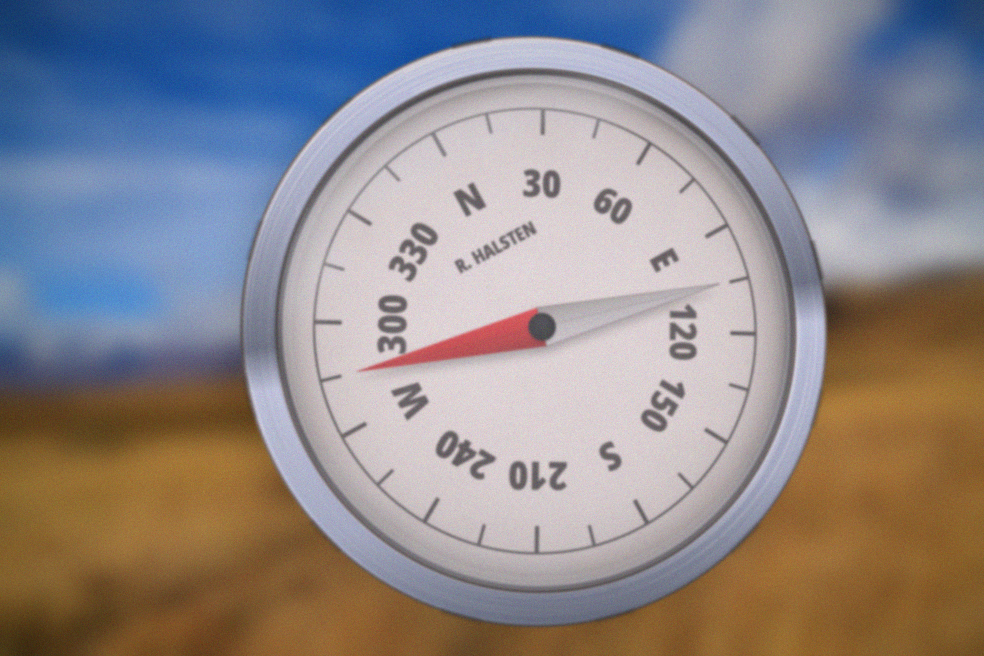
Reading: 285 °
